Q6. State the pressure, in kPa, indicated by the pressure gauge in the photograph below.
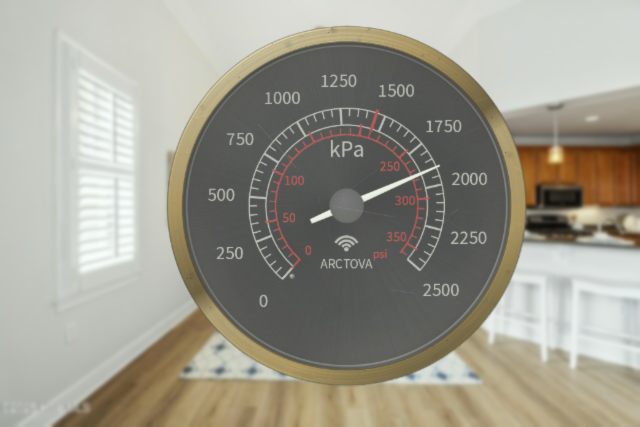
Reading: 1900 kPa
